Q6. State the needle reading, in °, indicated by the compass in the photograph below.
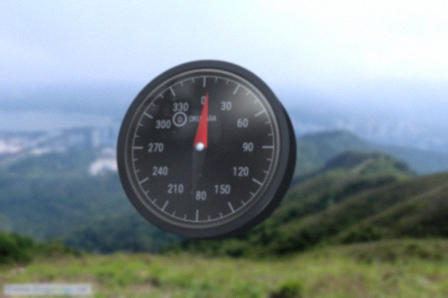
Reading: 5 °
